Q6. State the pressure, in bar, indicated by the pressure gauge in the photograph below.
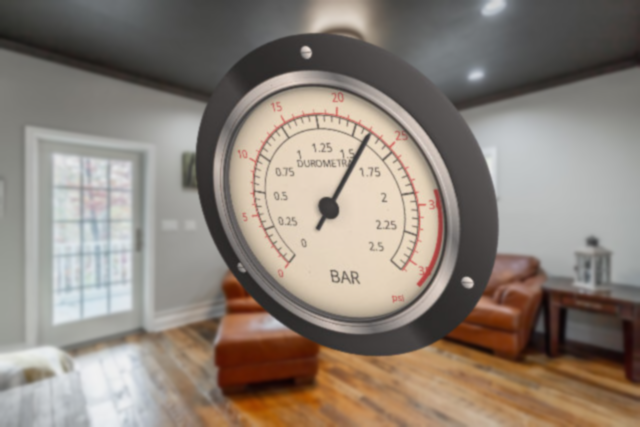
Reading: 1.6 bar
